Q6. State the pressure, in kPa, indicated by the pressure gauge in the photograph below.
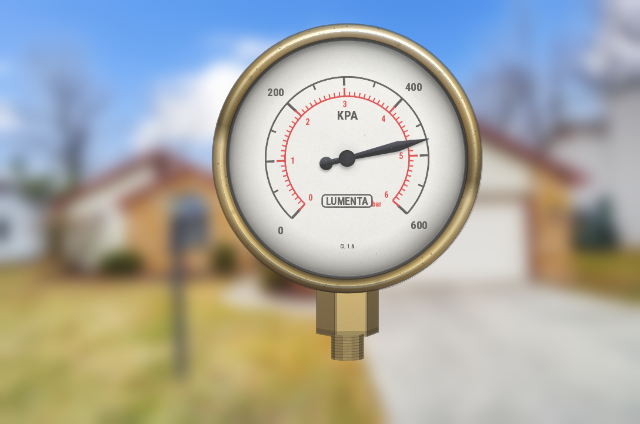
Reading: 475 kPa
